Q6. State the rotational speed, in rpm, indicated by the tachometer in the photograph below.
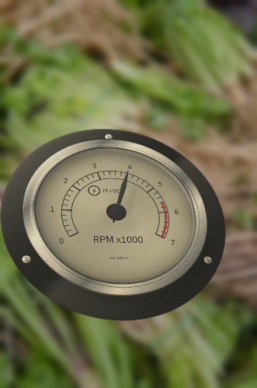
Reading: 4000 rpm
